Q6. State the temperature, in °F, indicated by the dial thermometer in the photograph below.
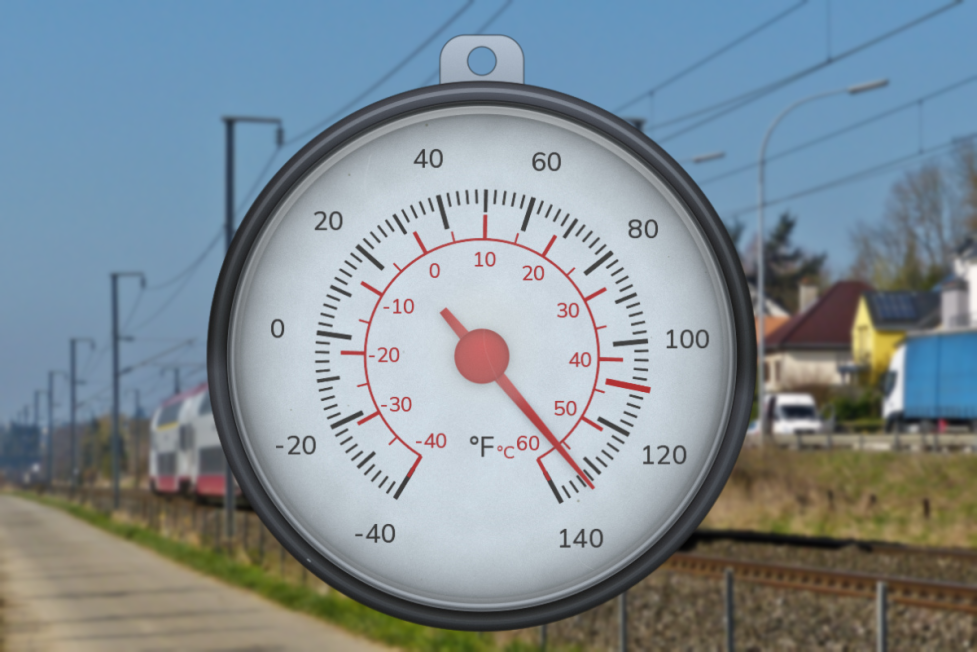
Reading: 133 °F
